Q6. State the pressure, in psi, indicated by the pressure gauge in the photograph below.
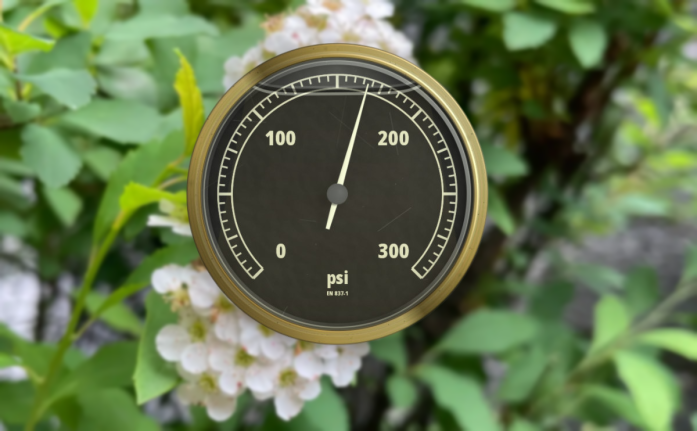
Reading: 167.5 psi
